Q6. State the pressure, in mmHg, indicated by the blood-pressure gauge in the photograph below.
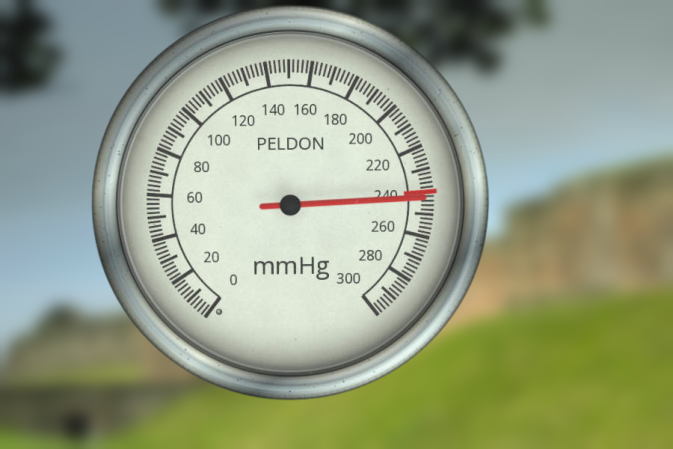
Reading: 242 mmHg
